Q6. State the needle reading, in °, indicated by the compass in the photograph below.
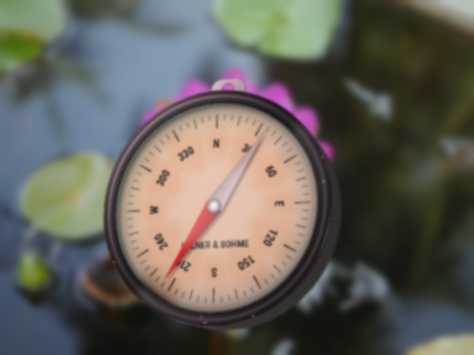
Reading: 215 °
